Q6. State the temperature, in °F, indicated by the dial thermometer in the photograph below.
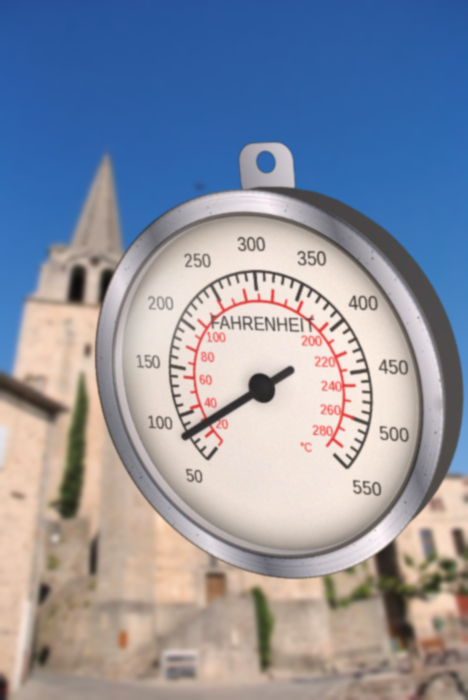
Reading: 80 °F
